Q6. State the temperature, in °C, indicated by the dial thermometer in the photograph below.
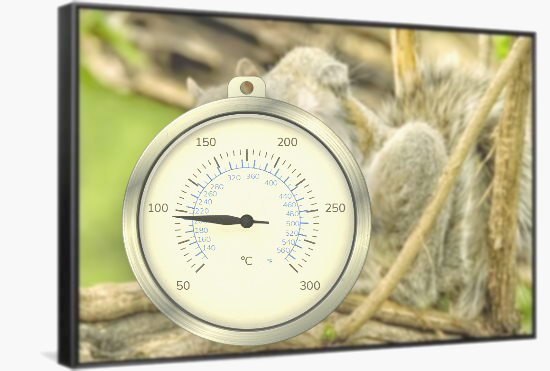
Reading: 95 °C
